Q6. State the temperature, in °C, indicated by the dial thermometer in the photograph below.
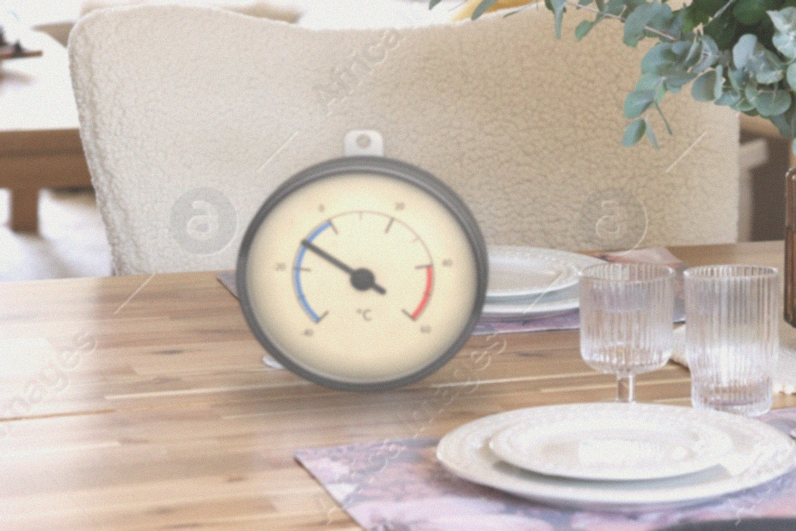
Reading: -10 °C
